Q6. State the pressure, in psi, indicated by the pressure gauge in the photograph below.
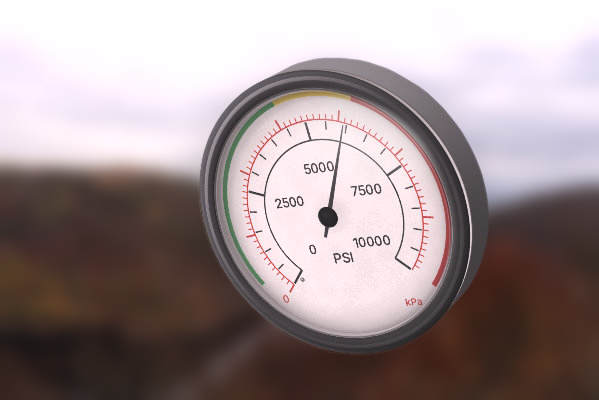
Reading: 6000 psi
